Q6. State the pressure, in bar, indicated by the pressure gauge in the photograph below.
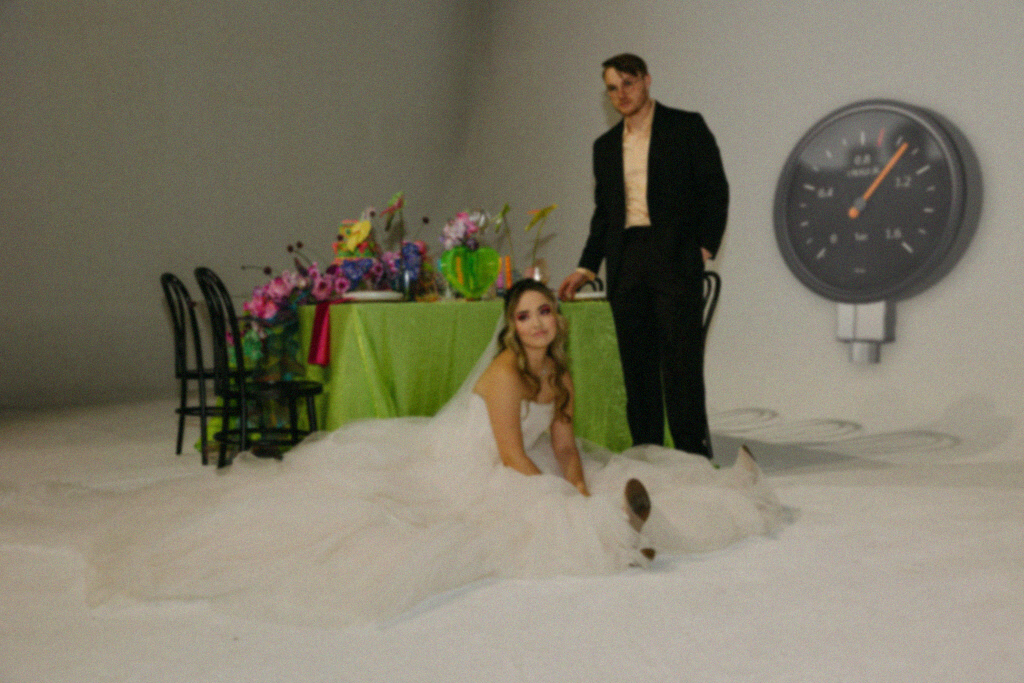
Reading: 1.05 bar
